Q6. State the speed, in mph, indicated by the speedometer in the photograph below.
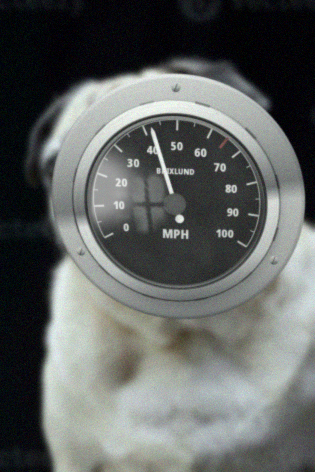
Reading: 42.5 mph
